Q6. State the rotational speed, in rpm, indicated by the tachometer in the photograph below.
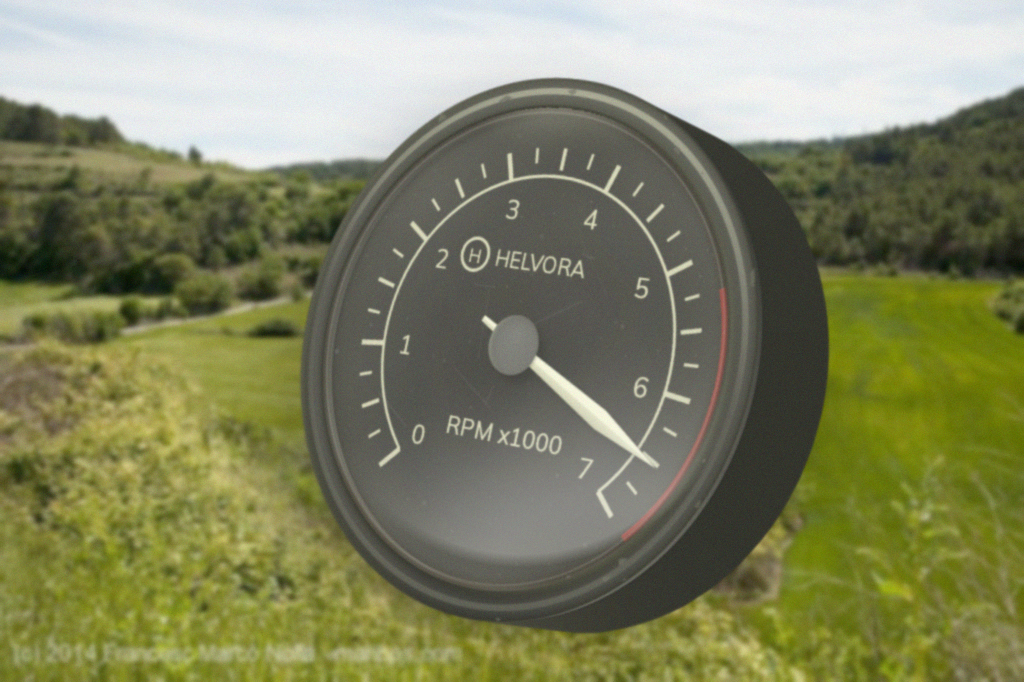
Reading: 6500 rpm
